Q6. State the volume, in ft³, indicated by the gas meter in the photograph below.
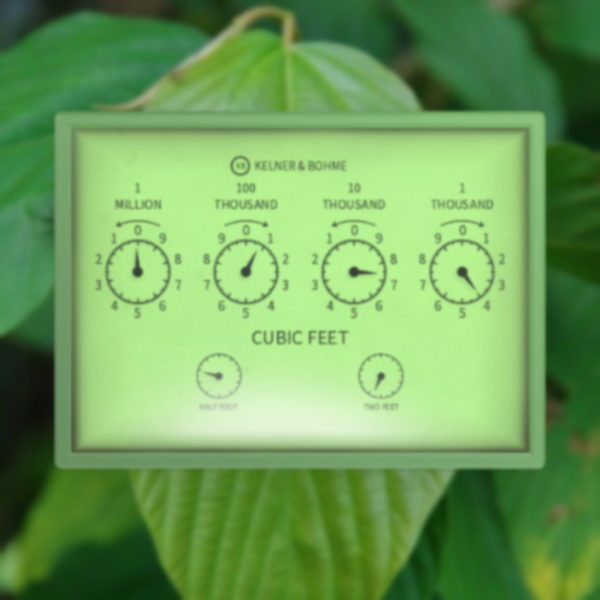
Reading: 7400 ft³
